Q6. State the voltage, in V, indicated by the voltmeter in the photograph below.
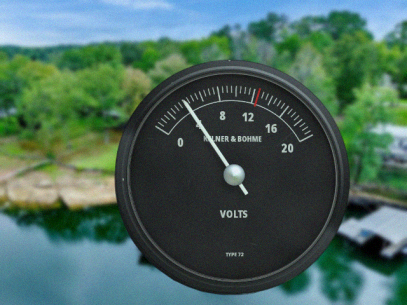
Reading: 4 V
